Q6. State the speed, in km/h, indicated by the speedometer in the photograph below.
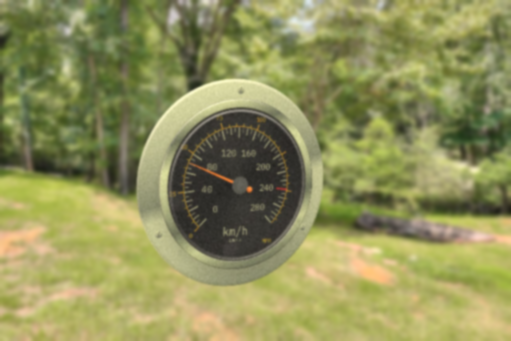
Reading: 70 km/h
